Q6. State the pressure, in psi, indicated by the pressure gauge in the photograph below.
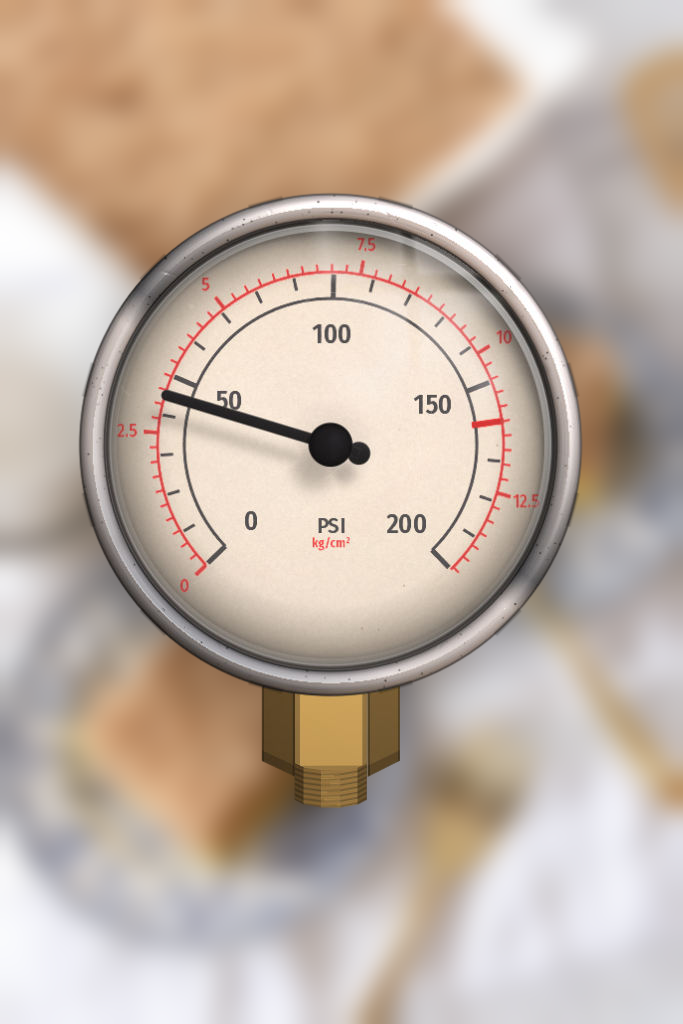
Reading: 45 psi
